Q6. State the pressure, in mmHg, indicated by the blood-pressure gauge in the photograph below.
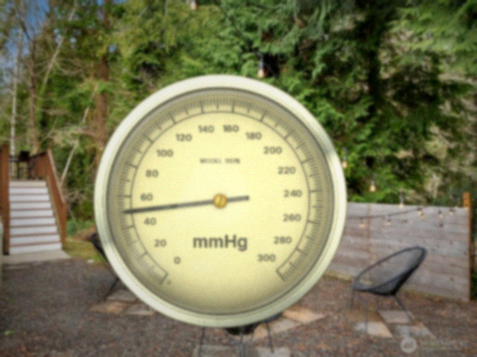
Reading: 50 mmHg
